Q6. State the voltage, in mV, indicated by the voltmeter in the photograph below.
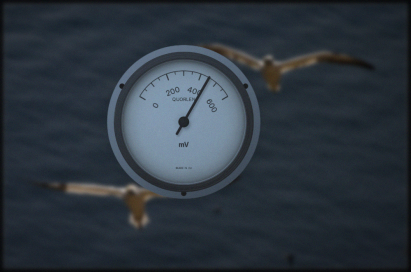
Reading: 450 mV
